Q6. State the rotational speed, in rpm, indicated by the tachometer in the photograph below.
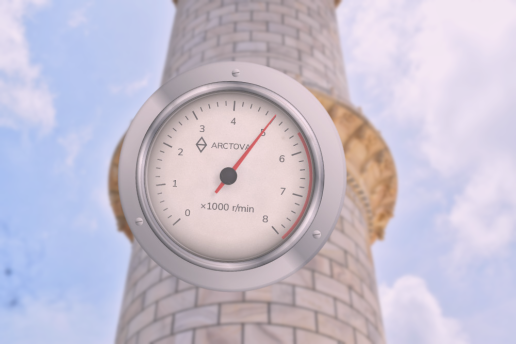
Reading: 5000 rpm
